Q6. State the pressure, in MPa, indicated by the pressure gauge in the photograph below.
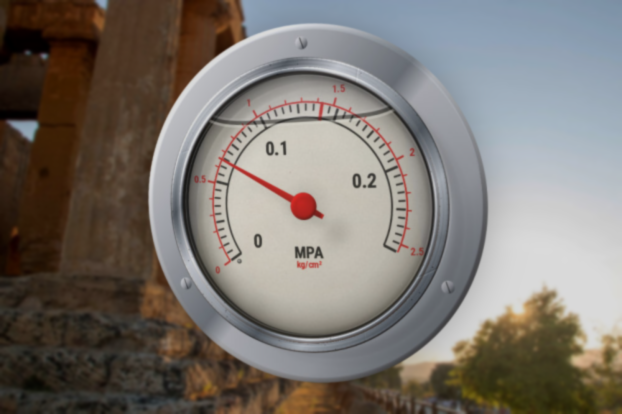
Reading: 0.065 MPa
